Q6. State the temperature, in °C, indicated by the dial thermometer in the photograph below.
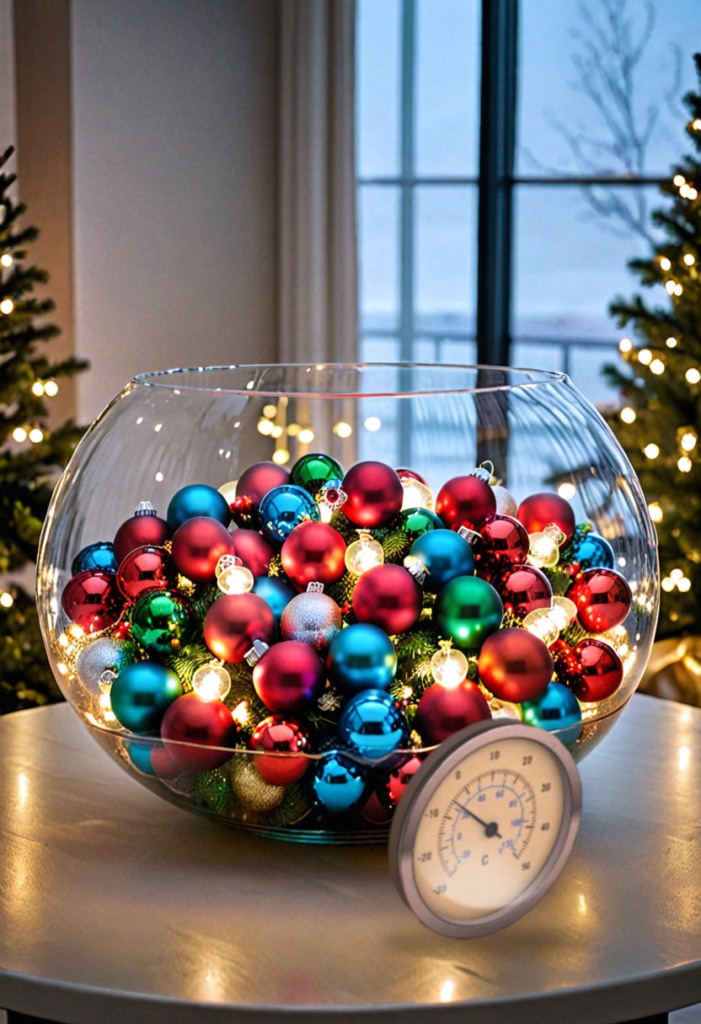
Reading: -5 °C
